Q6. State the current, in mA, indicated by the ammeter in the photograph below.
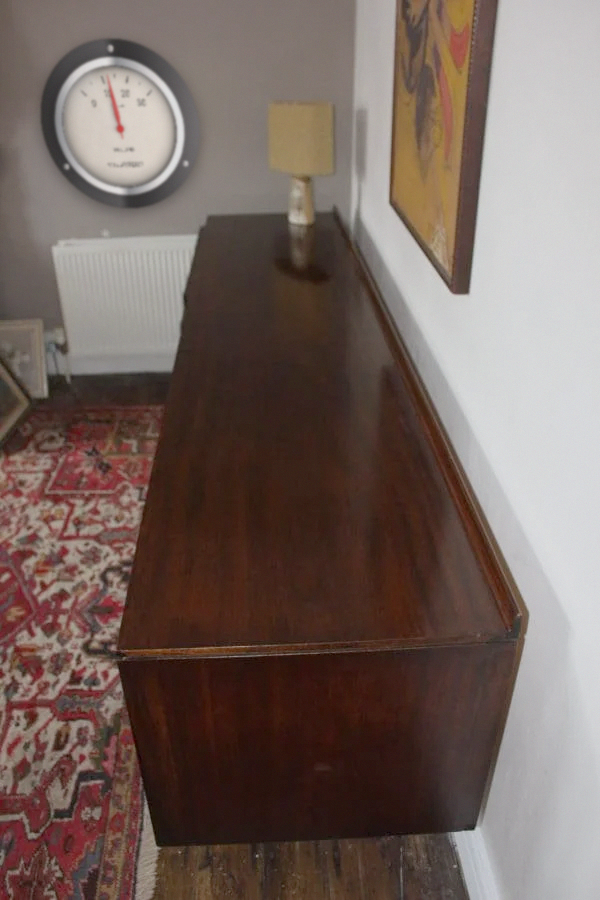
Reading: 12.5 mA
